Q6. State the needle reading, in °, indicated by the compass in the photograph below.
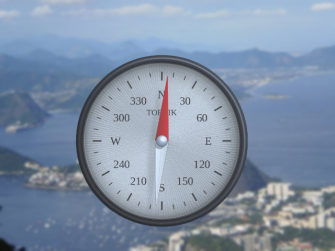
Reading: 5 °
